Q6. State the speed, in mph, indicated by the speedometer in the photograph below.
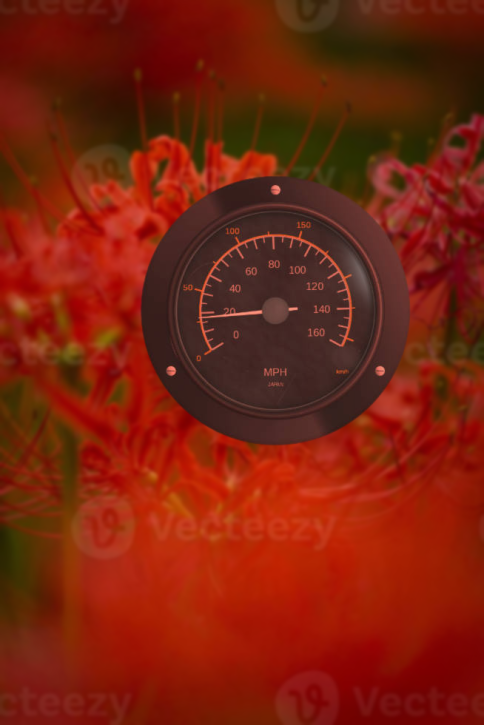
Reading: 17.5 mph
